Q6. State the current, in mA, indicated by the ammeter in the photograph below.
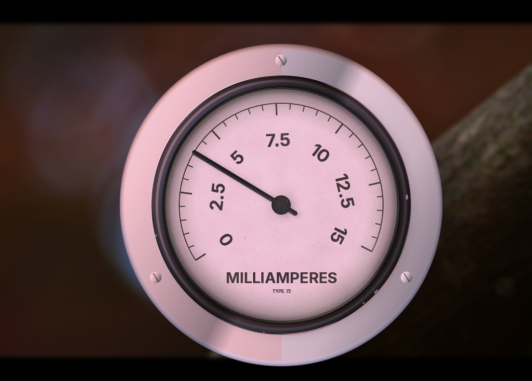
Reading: 4 mA
